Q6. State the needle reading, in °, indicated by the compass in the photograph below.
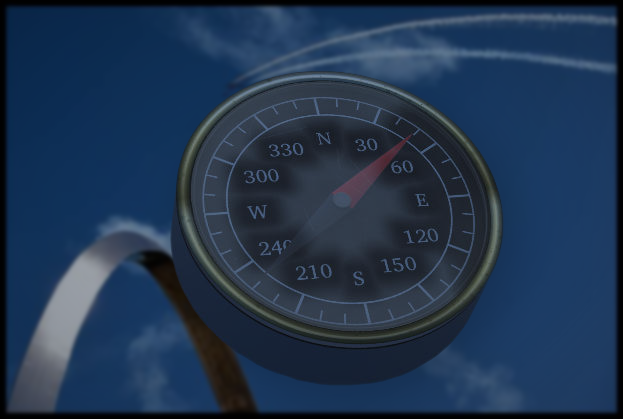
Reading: 50 °
